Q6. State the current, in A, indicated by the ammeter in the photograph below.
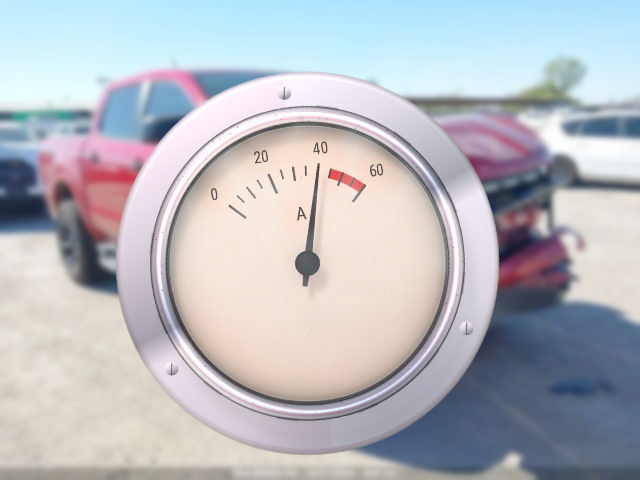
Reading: 40 A
